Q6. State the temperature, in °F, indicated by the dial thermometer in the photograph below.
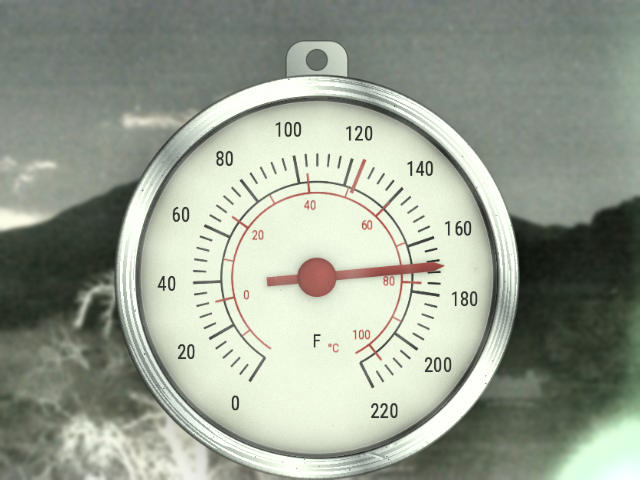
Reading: 170 °F
